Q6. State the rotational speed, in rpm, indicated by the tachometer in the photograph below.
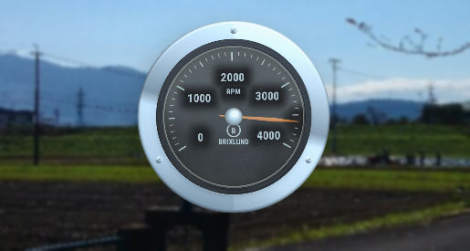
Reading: 3600 rpm
